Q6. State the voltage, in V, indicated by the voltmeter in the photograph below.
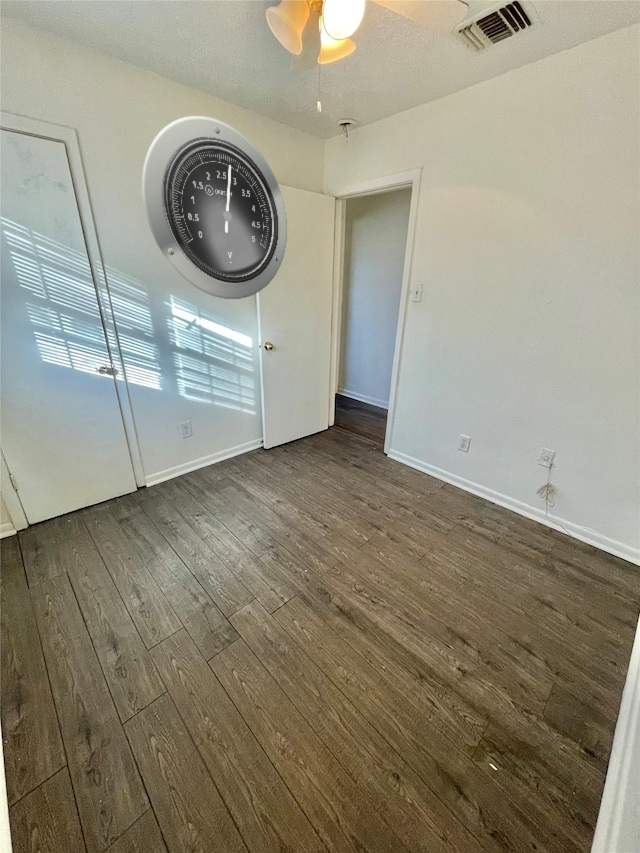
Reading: 2.75 V
